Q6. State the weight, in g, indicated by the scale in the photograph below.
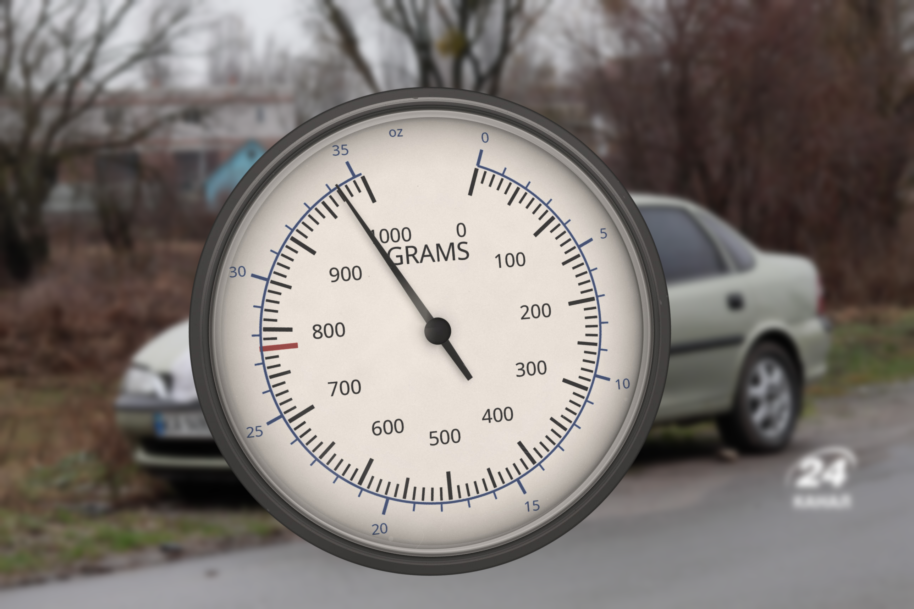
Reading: 970 g
